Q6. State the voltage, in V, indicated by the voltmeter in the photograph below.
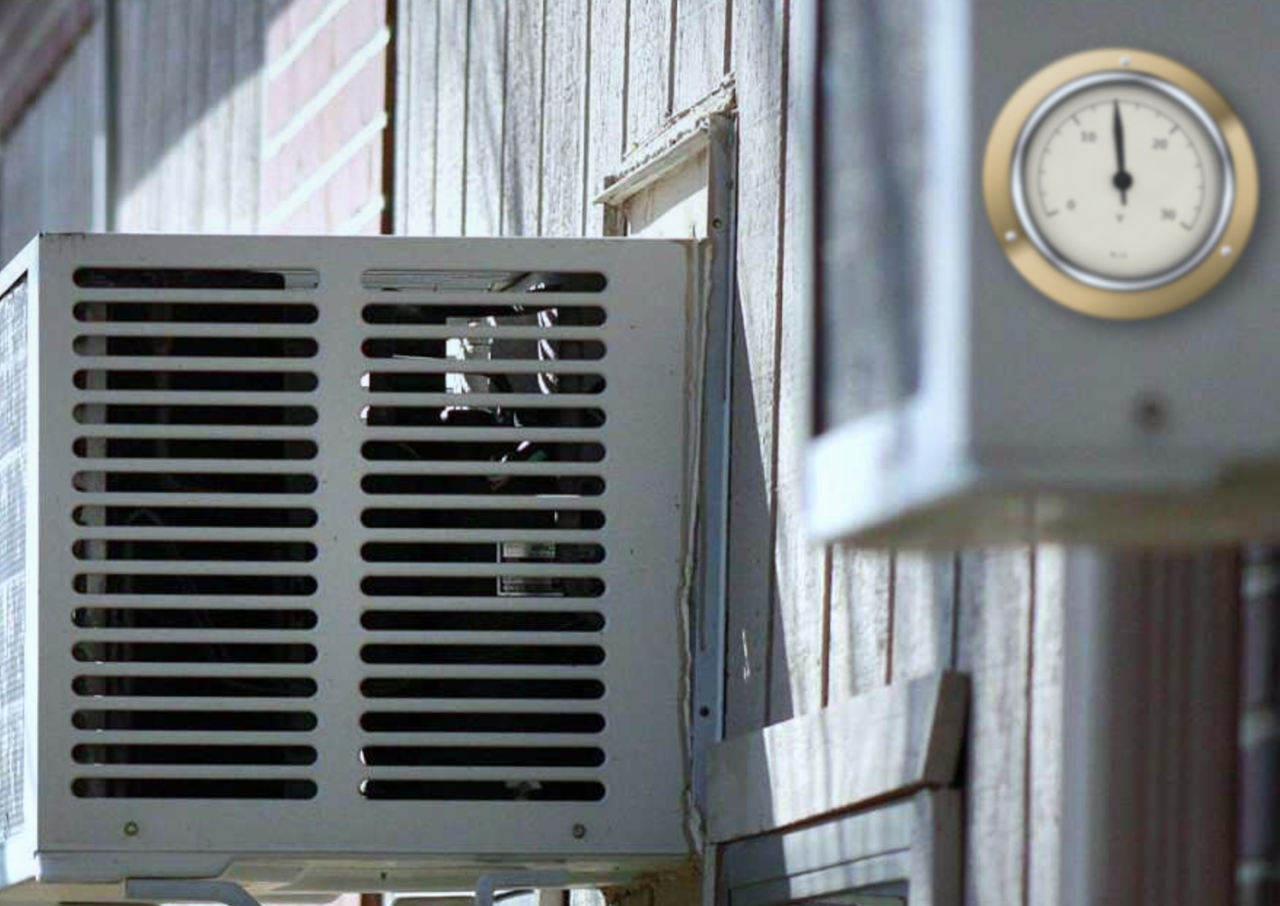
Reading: 14 V
